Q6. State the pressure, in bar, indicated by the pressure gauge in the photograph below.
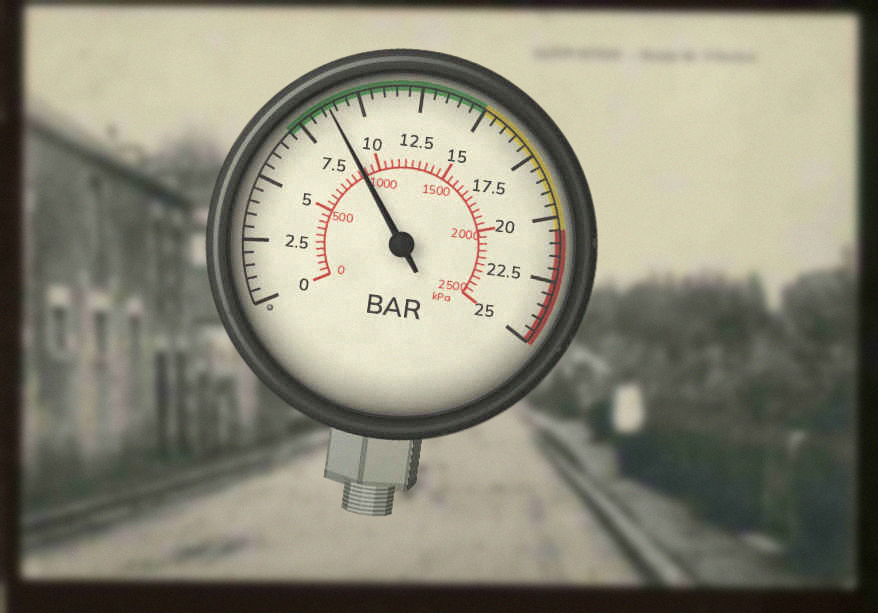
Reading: 8.75 bar
